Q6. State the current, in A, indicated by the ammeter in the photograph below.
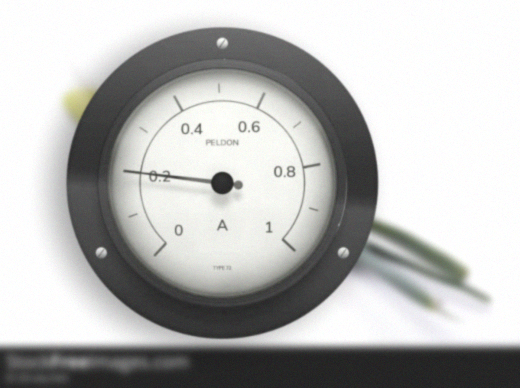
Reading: 0.2 A
